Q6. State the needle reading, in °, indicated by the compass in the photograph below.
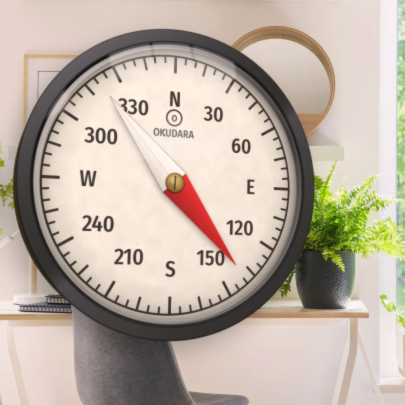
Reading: 140 °
